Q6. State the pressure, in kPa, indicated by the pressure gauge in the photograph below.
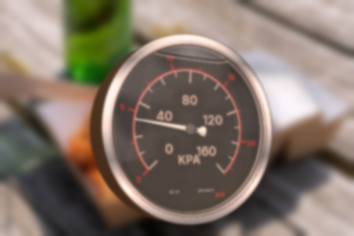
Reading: 30 kPa
